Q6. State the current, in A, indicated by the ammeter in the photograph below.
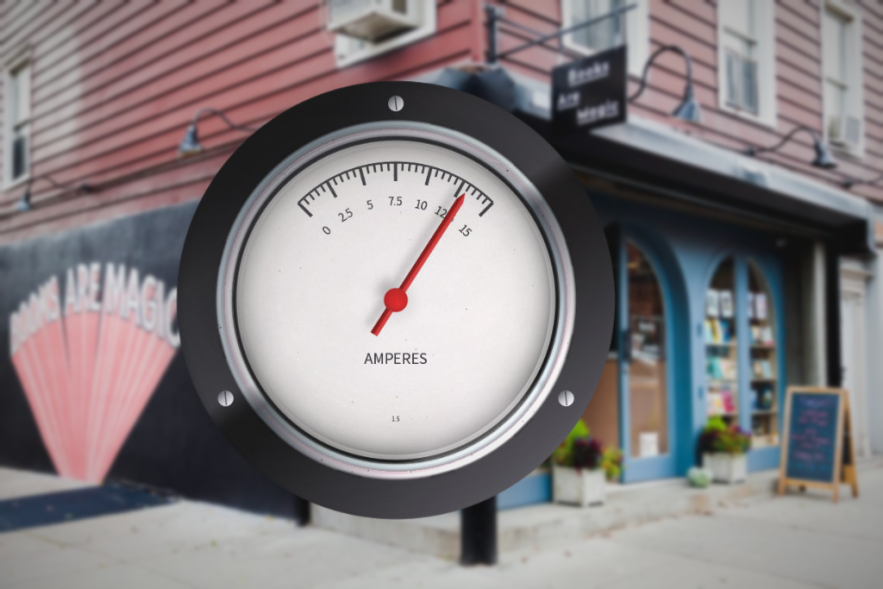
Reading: 13 A
